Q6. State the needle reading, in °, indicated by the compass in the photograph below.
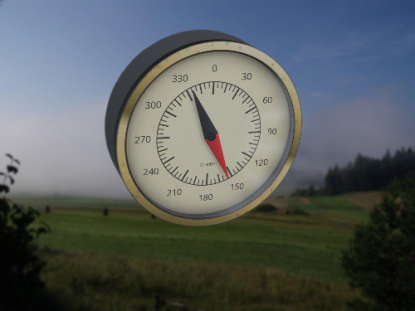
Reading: 155 °
